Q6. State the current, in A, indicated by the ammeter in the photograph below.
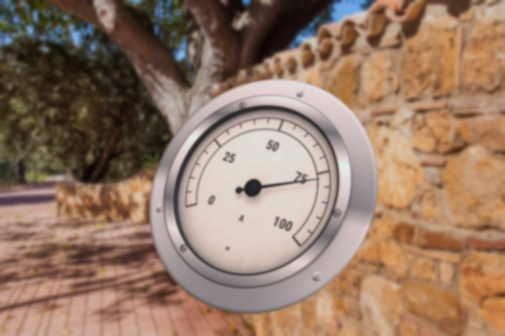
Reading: 77.5 A
